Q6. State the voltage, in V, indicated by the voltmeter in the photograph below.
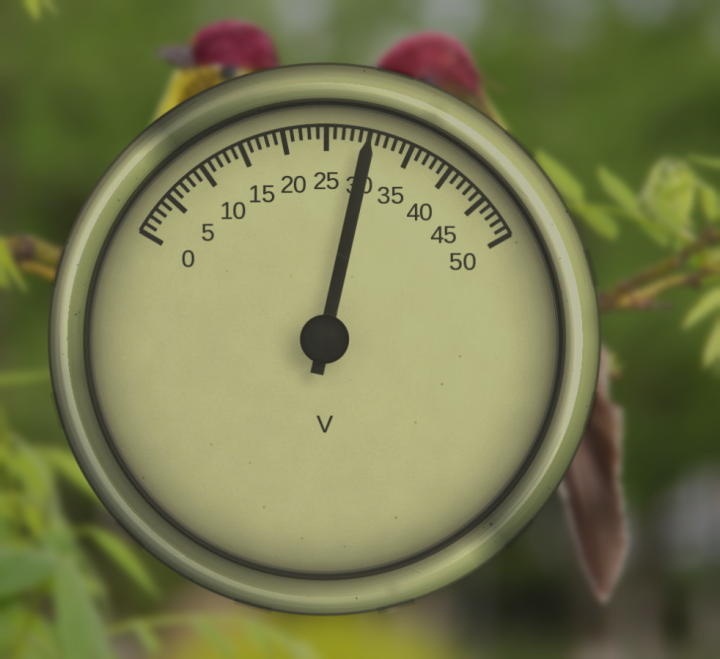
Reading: 30 V
